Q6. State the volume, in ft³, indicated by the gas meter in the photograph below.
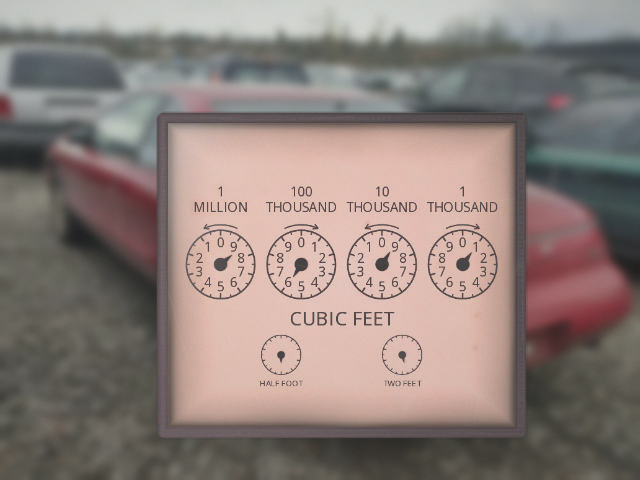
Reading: 859100 ft³
